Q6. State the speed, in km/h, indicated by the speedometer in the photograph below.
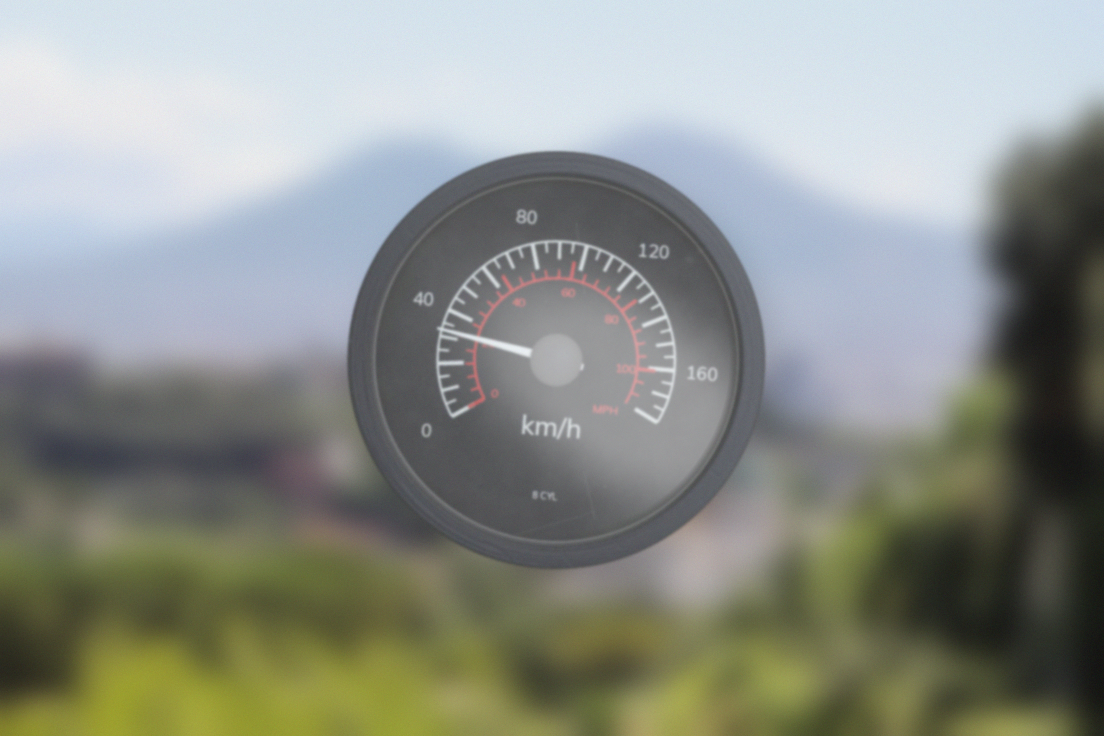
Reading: 32.5 km/h
